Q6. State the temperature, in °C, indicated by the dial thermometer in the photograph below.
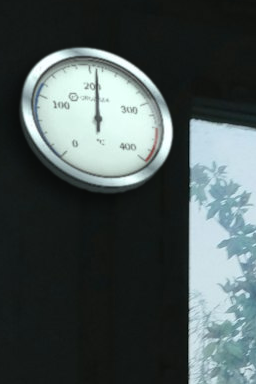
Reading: 210 °C
